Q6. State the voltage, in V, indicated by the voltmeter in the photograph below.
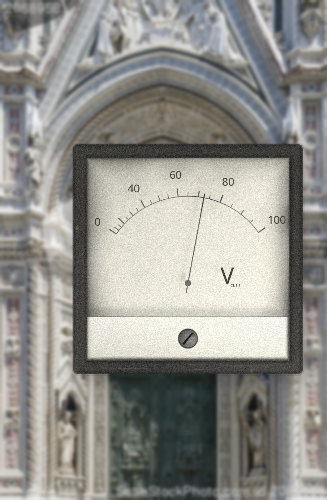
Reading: 72.5 V
